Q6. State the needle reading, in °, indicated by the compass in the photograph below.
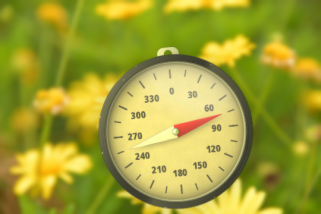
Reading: 75 °
